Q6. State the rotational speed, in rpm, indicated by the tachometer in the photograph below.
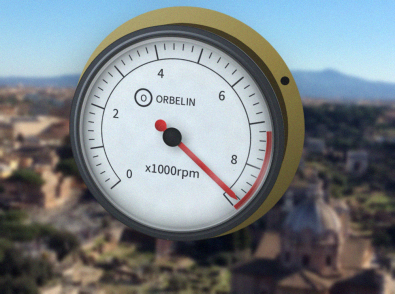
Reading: 8800 rpm
